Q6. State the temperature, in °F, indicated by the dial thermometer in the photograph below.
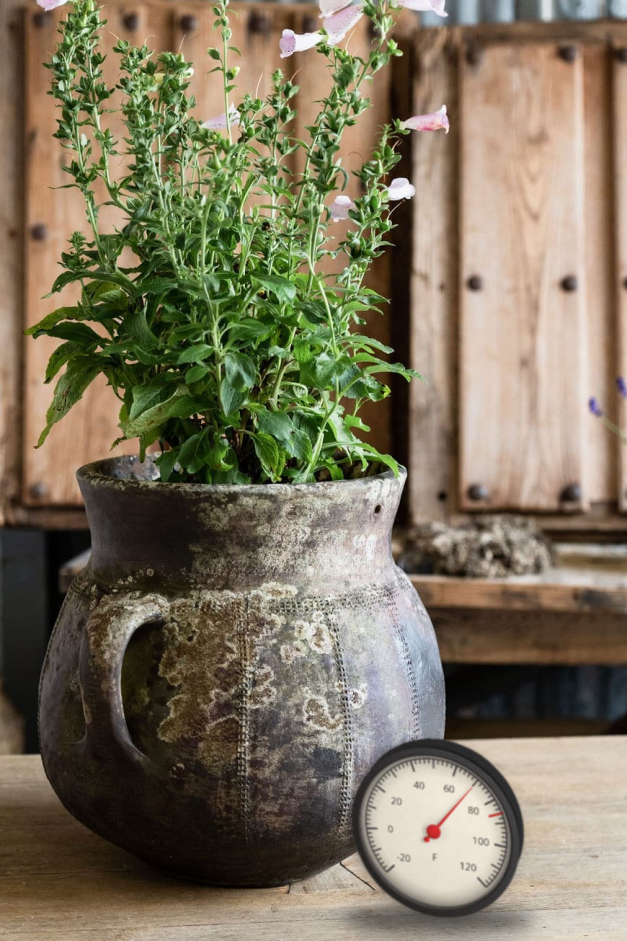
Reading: 70 °F
